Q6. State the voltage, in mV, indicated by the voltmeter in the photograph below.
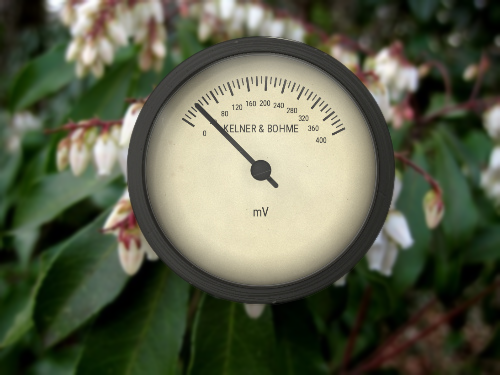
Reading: 40 mV
